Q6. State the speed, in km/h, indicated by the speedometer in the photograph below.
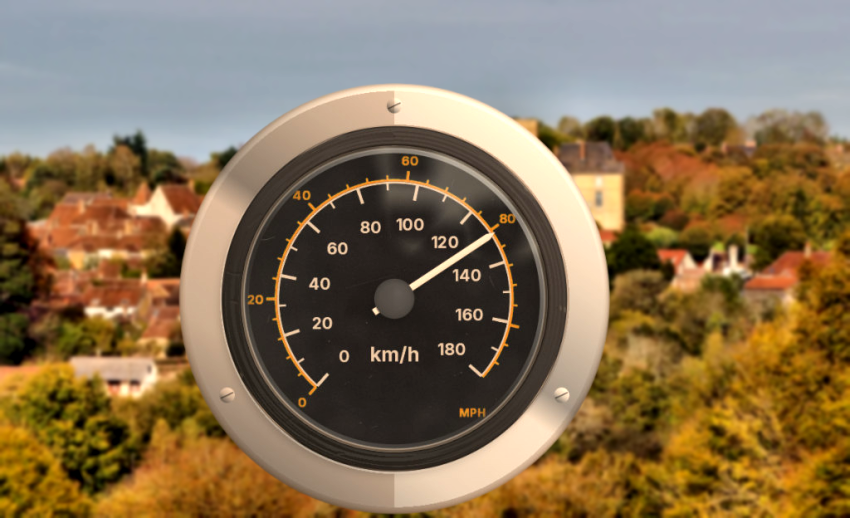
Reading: 130 km/h
